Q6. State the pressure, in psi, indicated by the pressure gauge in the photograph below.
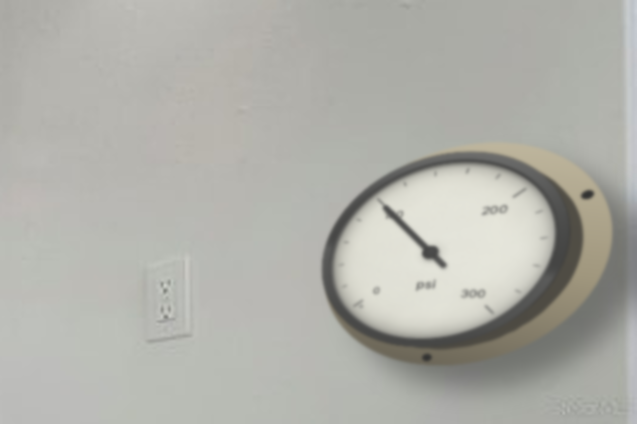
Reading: 100 psi
